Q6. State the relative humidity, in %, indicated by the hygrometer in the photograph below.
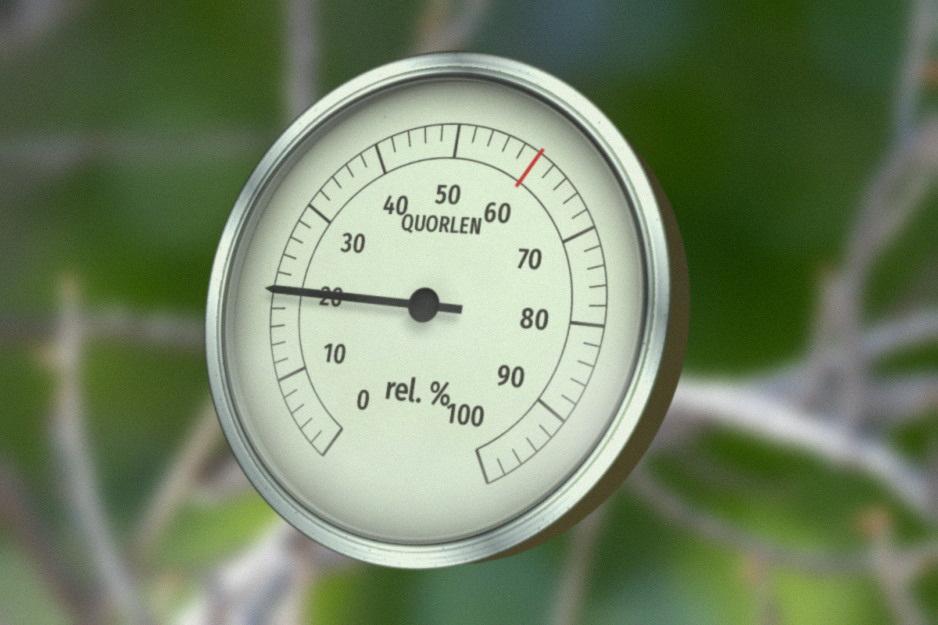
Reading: 20 %
